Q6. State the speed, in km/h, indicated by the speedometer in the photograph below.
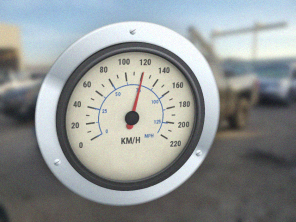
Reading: 120 km/h
